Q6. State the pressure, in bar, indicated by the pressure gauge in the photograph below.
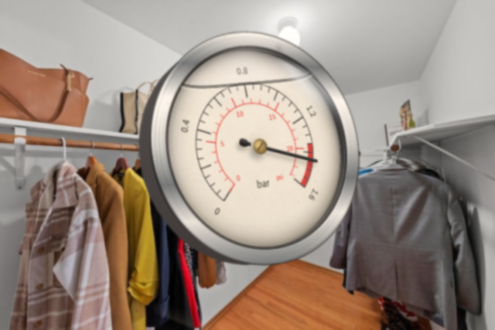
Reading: 1.45 bar
